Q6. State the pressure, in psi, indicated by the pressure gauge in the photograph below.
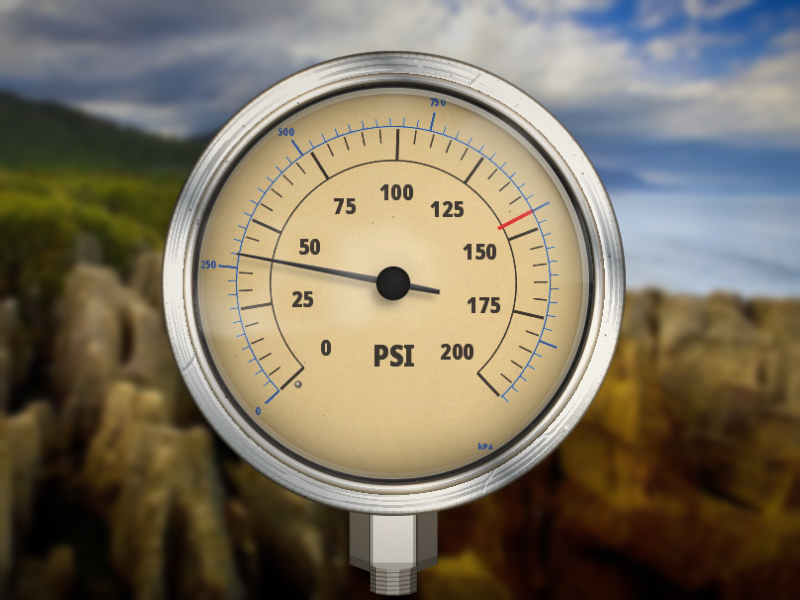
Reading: 40 psi
